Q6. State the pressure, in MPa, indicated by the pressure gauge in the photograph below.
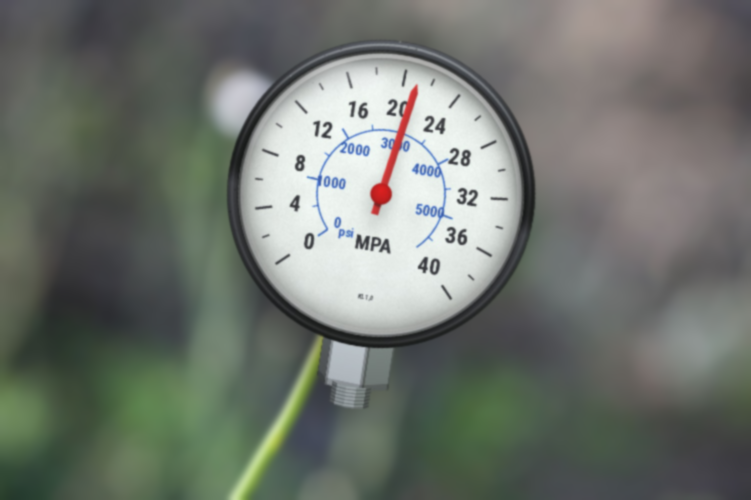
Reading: 21 MPa
